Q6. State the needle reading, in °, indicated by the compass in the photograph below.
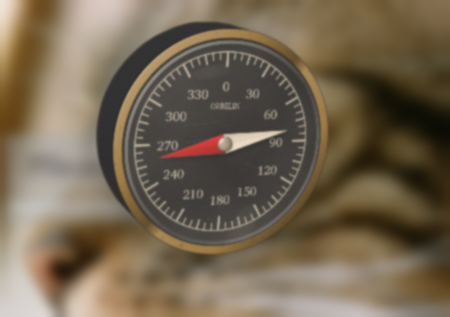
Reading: 260 °
